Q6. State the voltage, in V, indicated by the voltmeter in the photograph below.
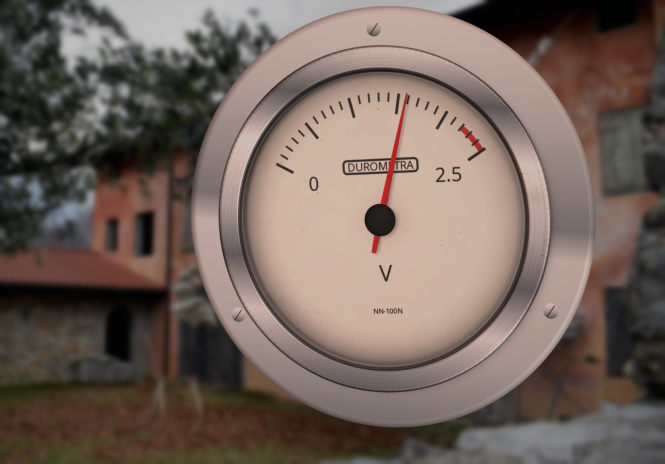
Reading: 1.6 V
